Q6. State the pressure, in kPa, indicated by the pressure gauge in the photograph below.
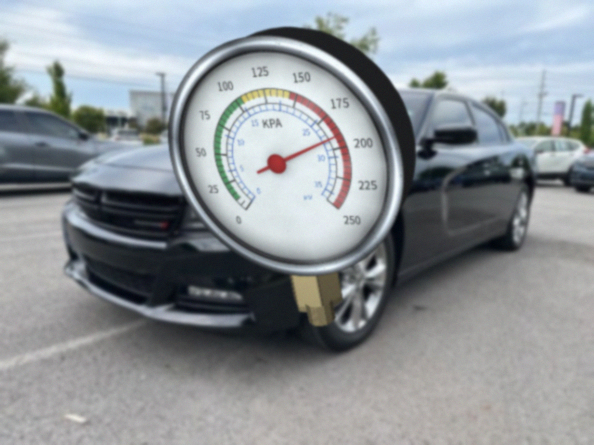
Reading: 190 kPa
